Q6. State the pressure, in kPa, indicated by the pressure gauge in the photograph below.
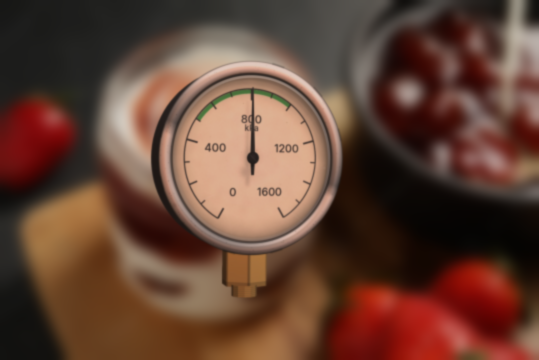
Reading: 800 kPa
